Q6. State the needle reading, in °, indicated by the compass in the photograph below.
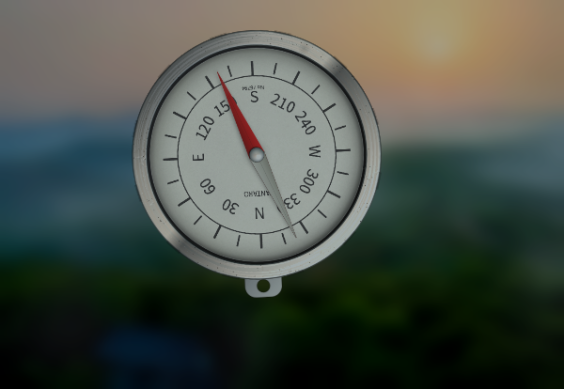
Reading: 157.5 °
